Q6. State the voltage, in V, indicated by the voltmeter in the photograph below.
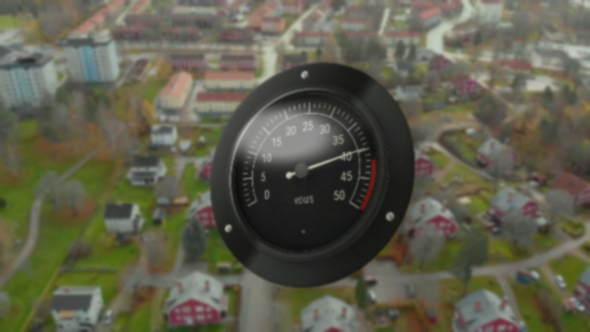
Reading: 40 V
